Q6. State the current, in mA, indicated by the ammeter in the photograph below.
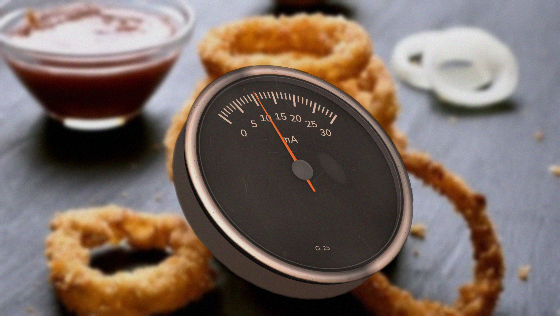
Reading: 10 mA
